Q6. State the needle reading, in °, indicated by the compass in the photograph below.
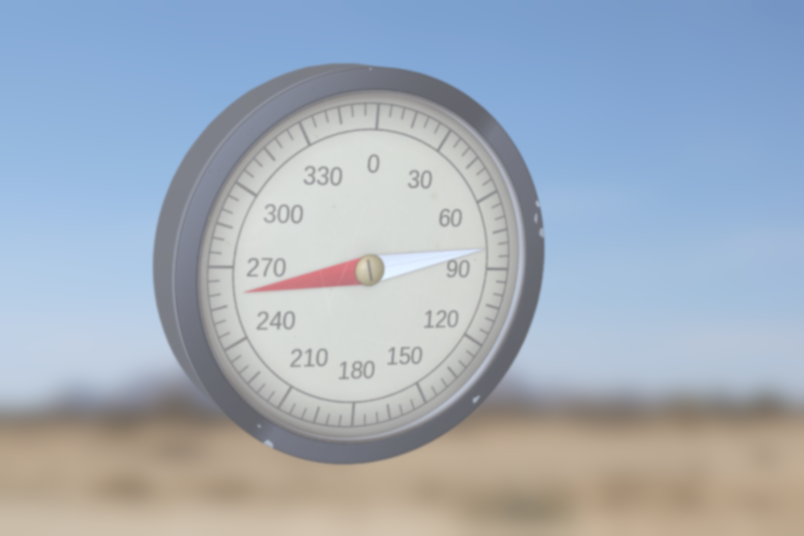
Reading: 260 °
